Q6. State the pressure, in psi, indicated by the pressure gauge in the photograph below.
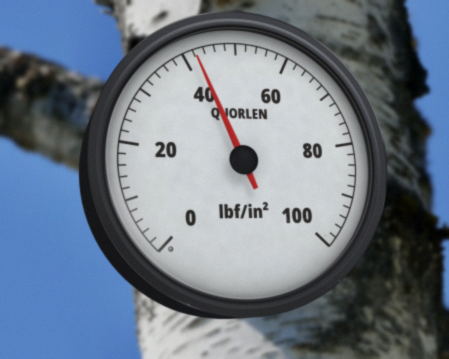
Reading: 42 psi
